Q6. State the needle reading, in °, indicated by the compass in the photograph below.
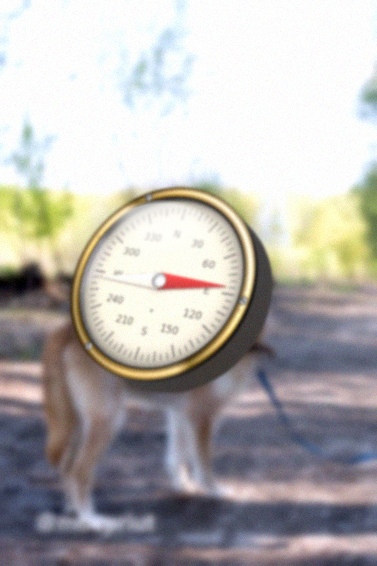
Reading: 85 °
